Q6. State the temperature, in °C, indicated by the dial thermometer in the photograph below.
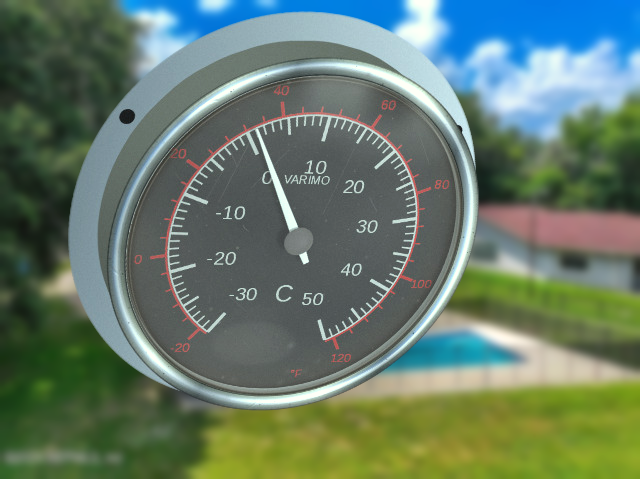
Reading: 1 °C
